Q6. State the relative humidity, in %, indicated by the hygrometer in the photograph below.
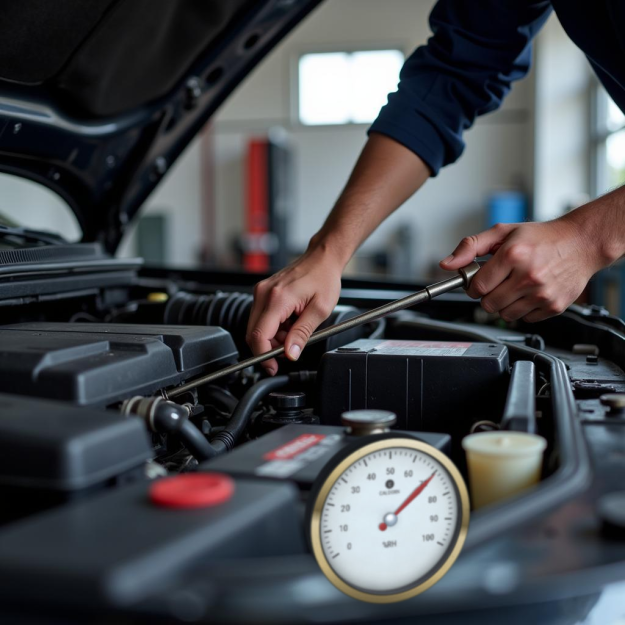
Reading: 70 %
